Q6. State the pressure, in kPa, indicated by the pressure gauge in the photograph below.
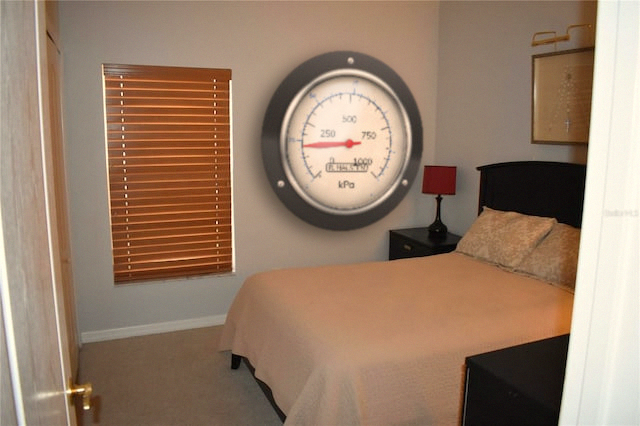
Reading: 150 kPa
